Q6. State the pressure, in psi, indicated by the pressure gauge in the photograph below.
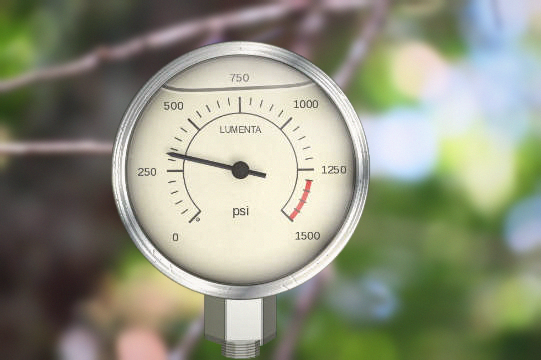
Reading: 325 psi
